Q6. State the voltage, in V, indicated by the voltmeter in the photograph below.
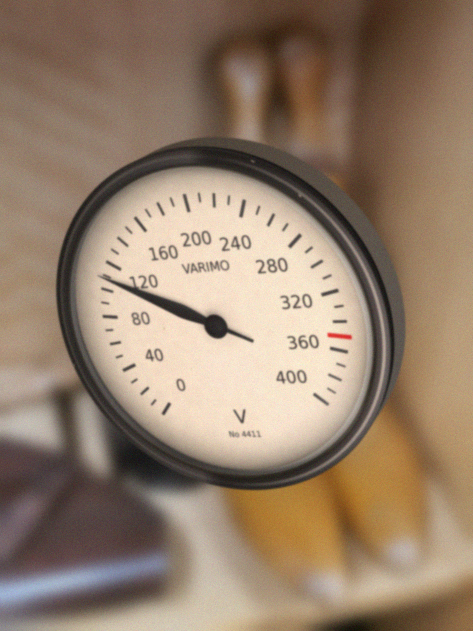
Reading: 110 V
